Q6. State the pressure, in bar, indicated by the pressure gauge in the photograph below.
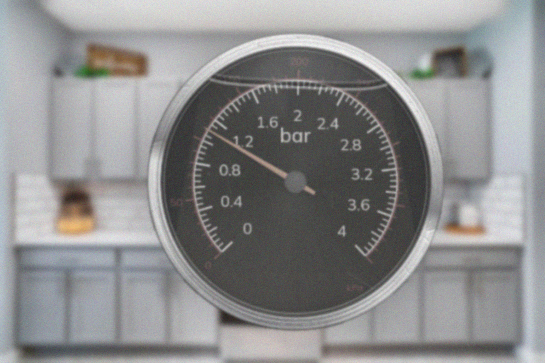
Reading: 1.1 bar
